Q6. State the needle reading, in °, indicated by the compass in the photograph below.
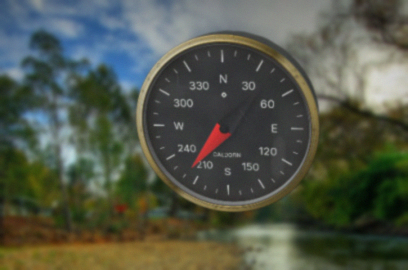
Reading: 220 °
